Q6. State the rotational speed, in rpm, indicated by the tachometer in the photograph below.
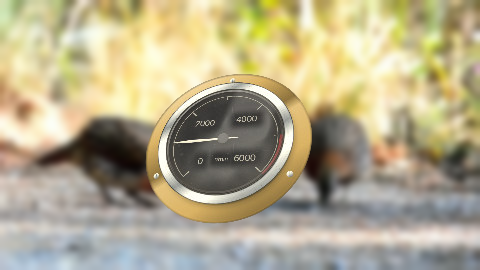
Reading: 1000 rpm
